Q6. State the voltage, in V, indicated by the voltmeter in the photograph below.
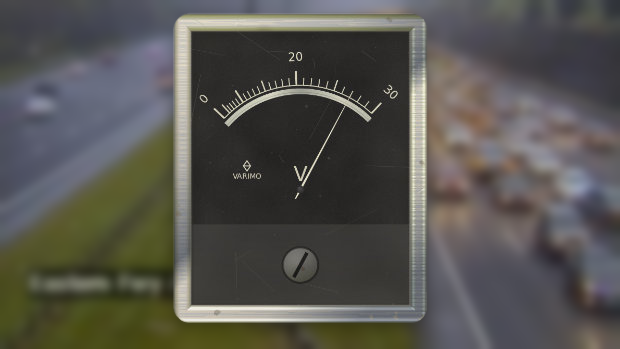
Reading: 27 V
